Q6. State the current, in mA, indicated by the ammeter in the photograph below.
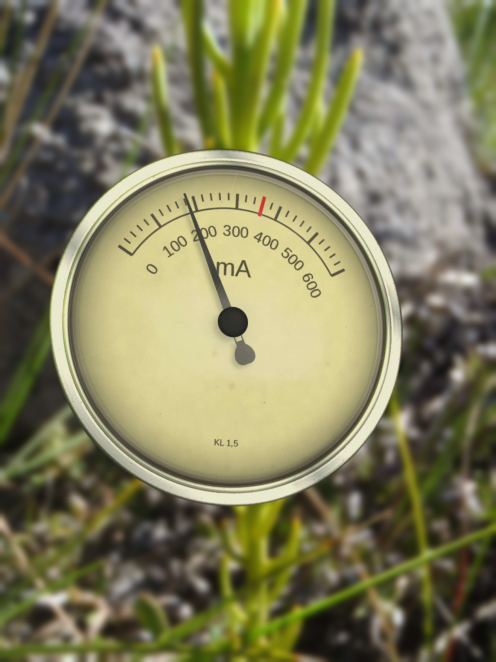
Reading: 180 mA
